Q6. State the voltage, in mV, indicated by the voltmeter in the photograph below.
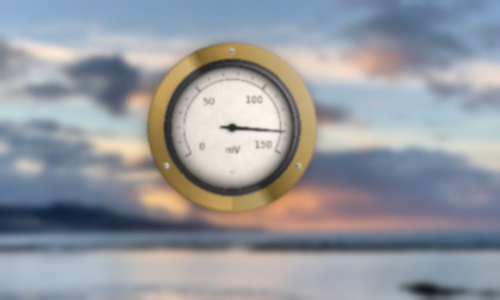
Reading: 135 mV
